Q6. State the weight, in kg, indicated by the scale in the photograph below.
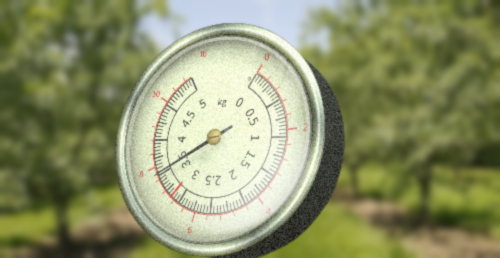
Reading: 3.5 kg
